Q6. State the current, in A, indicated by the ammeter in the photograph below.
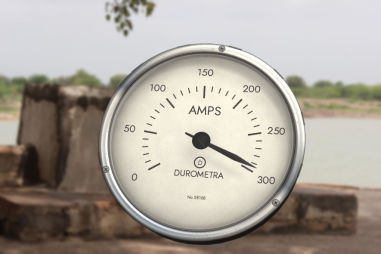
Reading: 295 A
